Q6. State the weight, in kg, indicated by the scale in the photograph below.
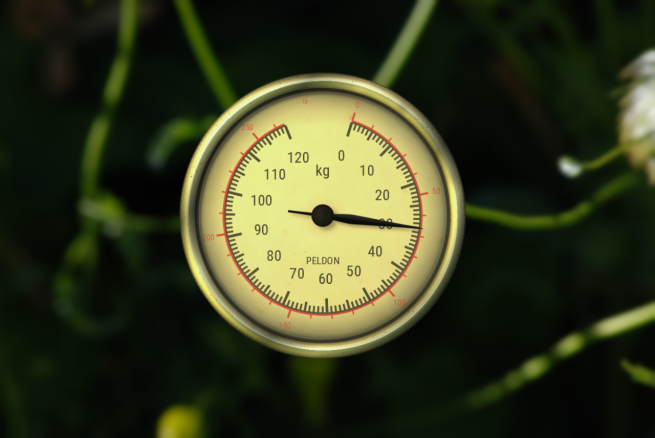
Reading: 30 kg
